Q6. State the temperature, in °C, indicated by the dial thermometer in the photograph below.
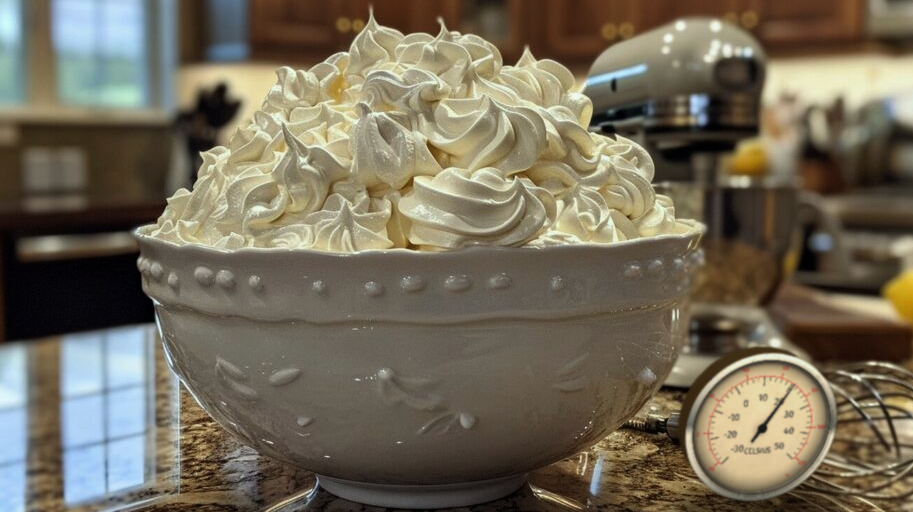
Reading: 20 °C
